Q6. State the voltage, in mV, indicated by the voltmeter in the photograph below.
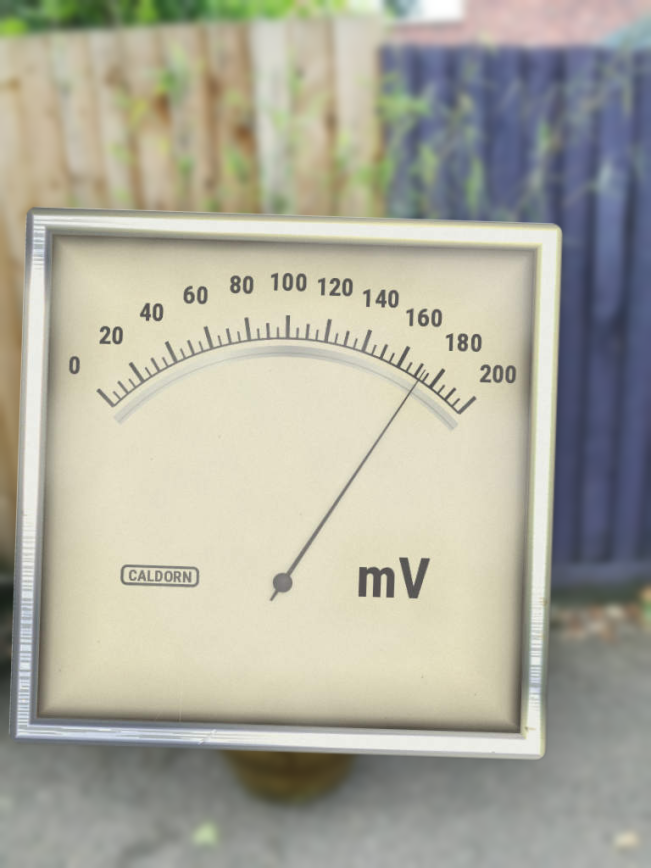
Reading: 172.5 mV
